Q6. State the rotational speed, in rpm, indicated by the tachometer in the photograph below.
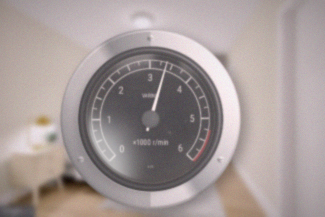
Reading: 3375 rpm
